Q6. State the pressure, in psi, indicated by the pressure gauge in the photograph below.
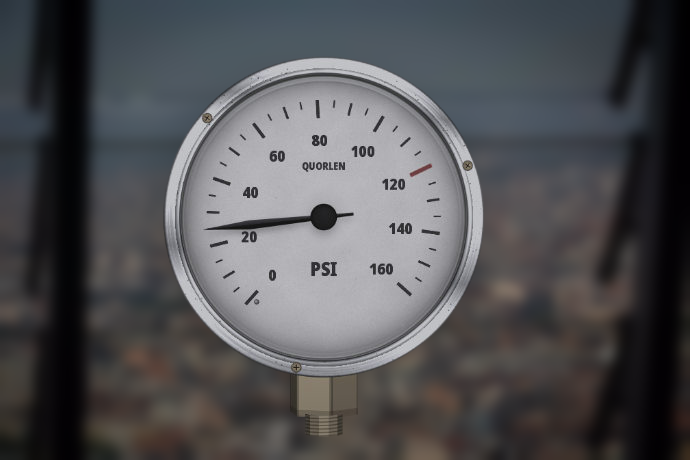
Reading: 25 psi
